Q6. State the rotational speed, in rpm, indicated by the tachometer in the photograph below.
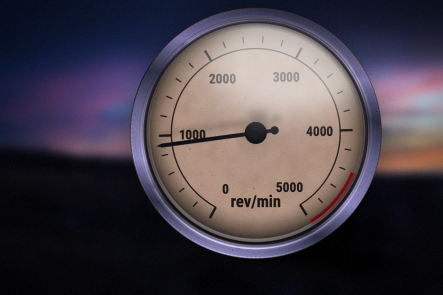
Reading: 900 rpm
